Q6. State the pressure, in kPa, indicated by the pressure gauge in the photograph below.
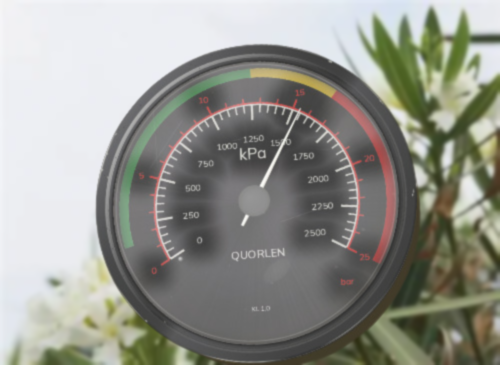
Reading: 1550 kPa
